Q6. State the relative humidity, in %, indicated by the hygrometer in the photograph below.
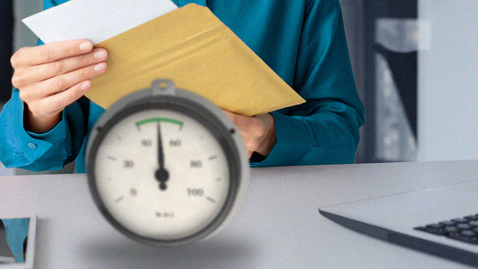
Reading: 50 %
